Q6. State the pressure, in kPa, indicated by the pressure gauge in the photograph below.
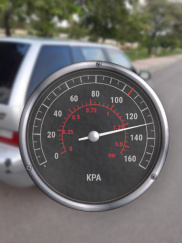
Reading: 130 kPa
